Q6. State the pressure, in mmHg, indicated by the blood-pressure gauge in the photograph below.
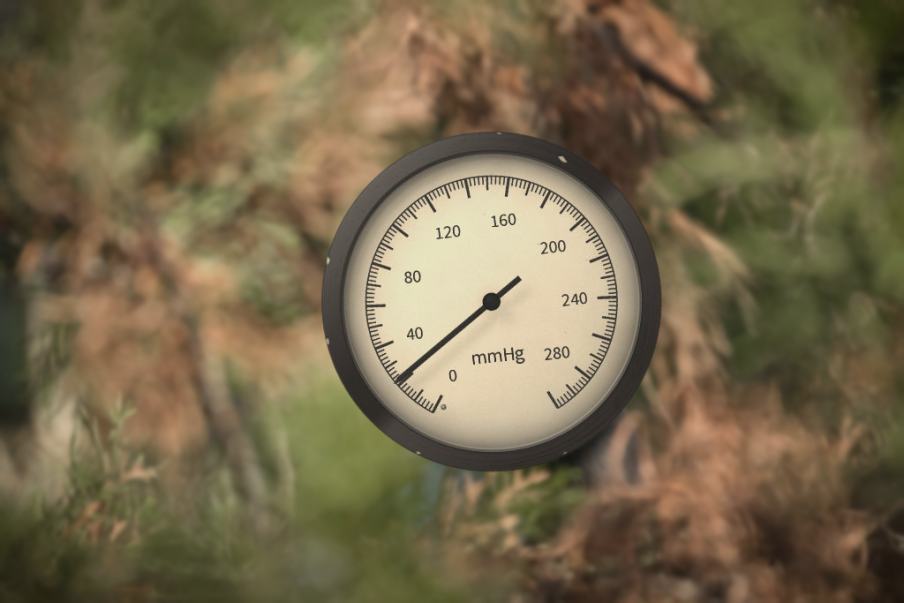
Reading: 22 mmHg
